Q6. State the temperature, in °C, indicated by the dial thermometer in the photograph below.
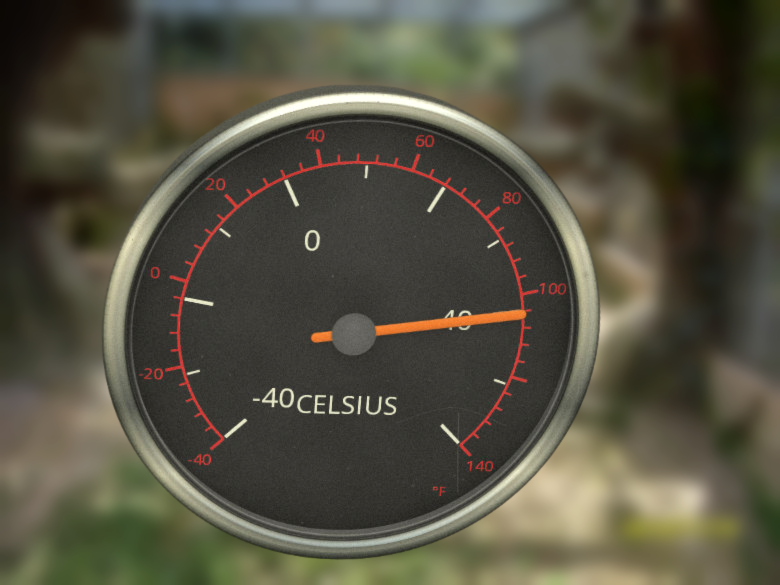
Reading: 40 °C
